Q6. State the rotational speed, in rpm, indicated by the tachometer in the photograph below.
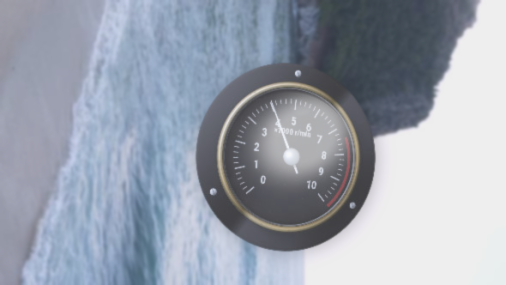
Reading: 4000 rpm
